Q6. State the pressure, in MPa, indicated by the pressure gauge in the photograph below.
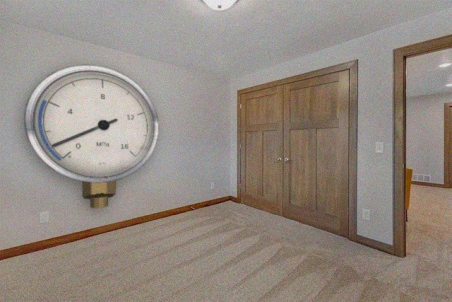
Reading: 1 MPa
